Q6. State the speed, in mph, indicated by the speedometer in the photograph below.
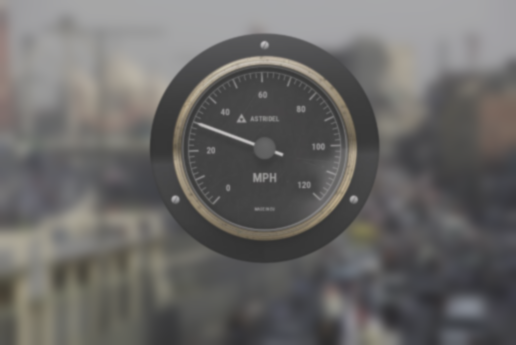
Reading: 30 mph
